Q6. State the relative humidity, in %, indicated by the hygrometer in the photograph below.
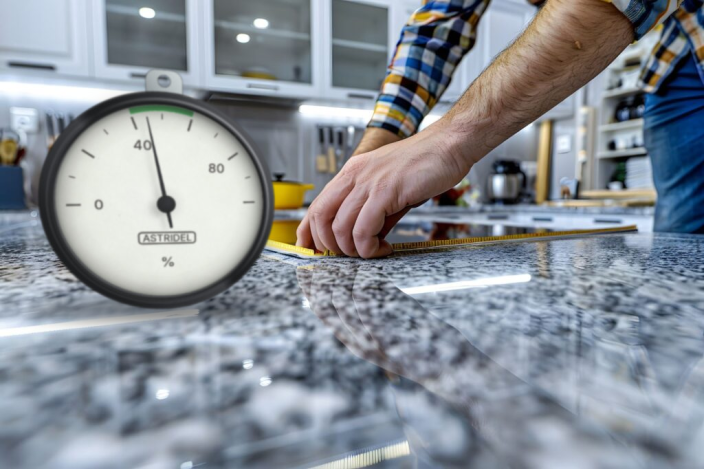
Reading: 45 %
